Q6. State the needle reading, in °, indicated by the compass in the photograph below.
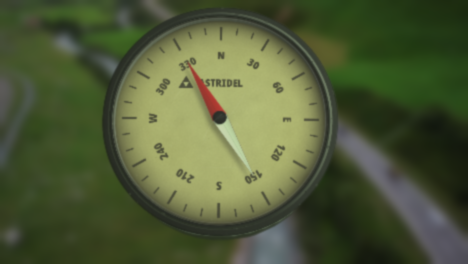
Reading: 330 °
